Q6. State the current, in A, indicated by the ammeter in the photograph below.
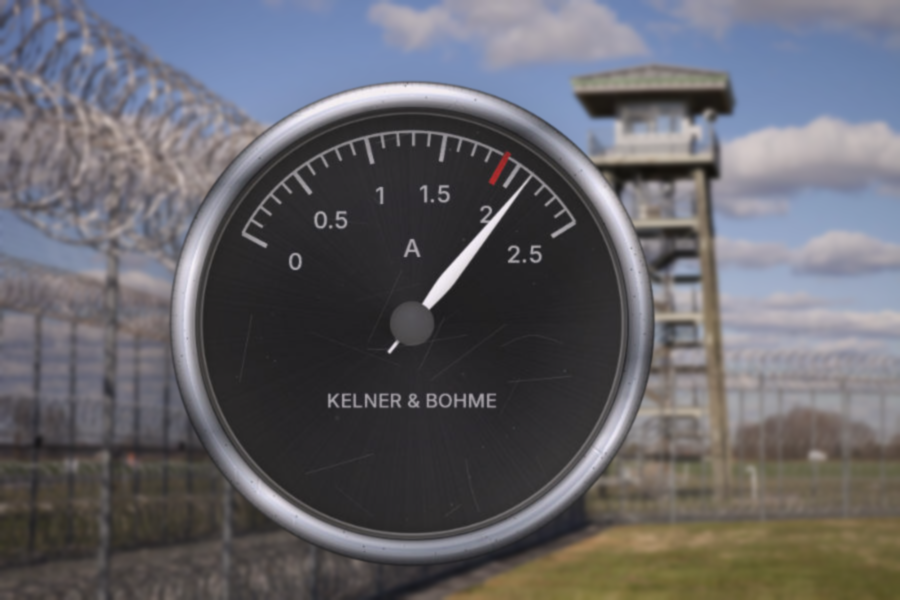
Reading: 2.1 A
